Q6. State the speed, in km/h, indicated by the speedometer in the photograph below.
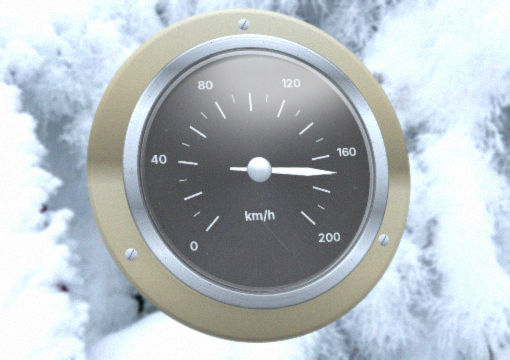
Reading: 170 km/h
